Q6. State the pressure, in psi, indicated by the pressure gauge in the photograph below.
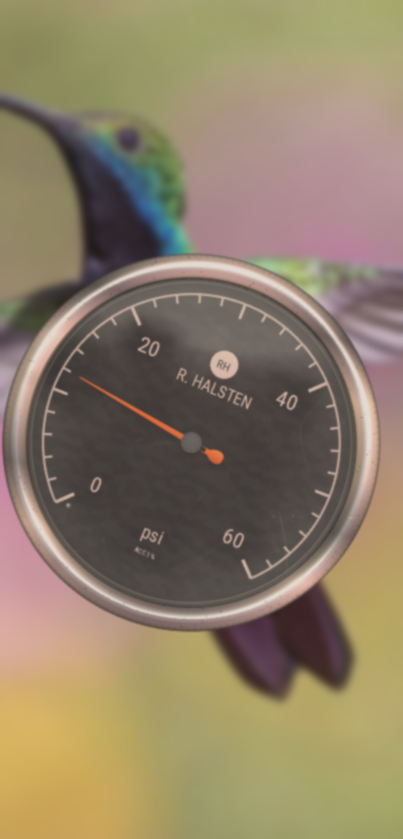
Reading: 12 psi
